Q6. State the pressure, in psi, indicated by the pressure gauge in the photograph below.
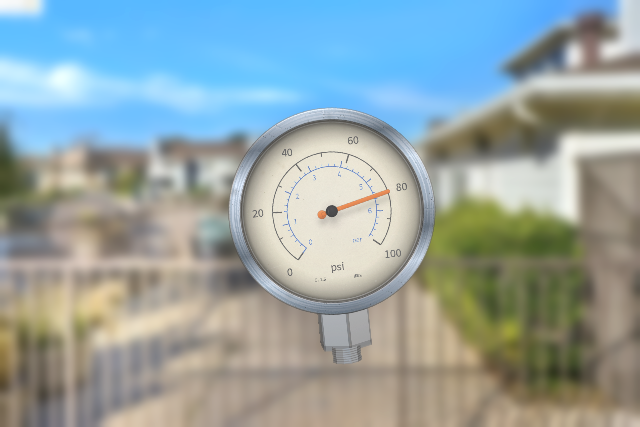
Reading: 80 psi
